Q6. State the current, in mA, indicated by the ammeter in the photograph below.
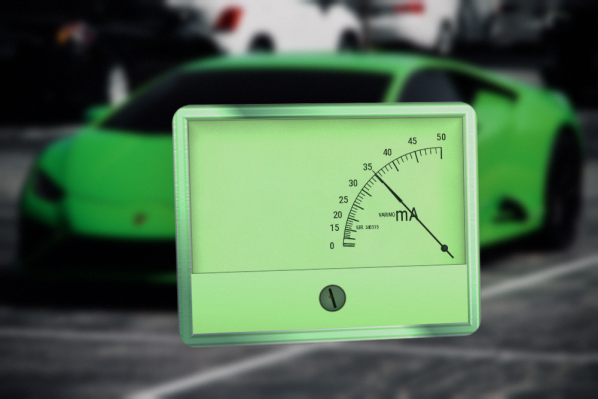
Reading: 35 mA
